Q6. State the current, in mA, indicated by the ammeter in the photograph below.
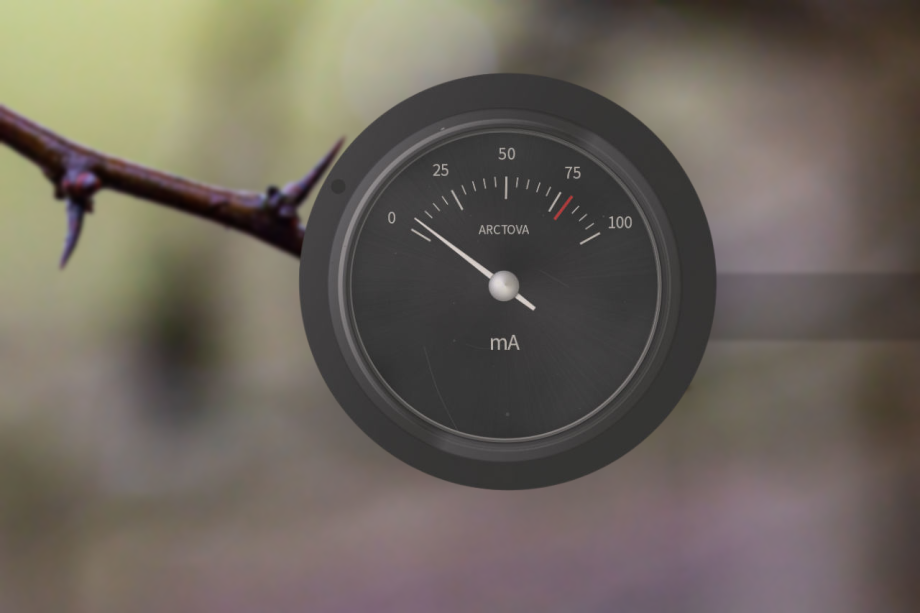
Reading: 5 mA
